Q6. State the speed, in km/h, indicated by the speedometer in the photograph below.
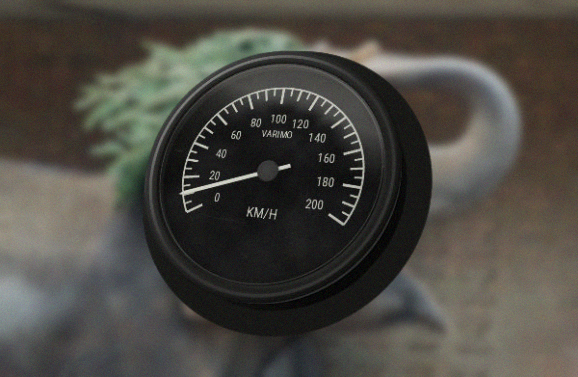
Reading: 10 km/h
